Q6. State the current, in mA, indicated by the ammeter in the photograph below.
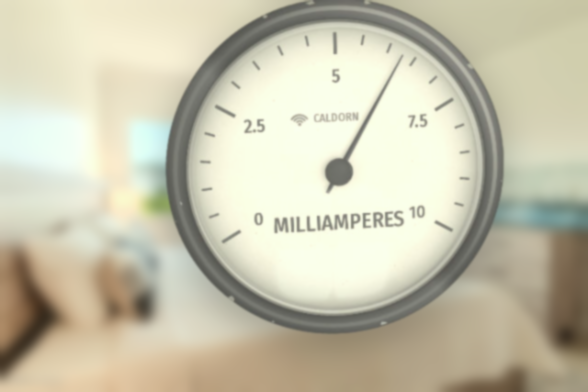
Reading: 6.25 mA
